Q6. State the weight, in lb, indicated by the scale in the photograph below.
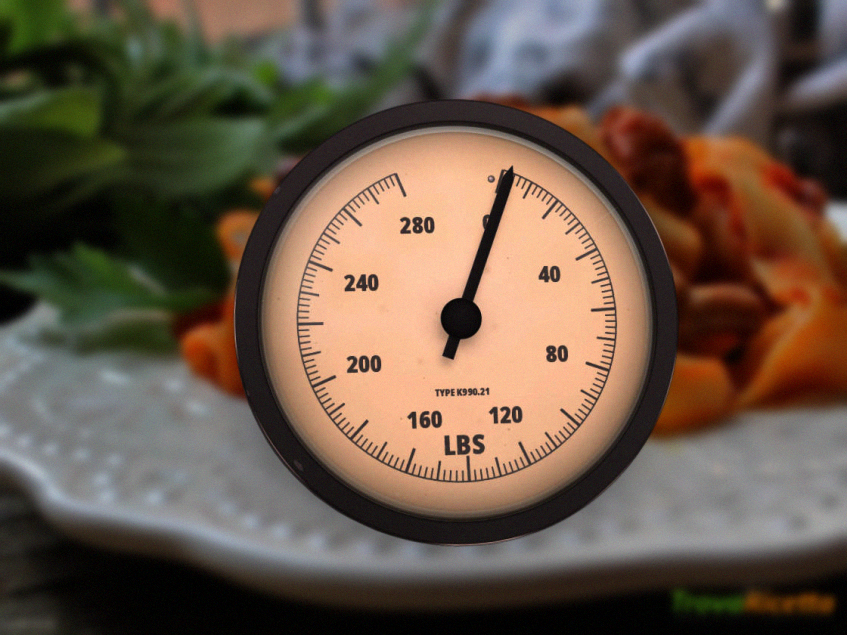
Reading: 2 lb
